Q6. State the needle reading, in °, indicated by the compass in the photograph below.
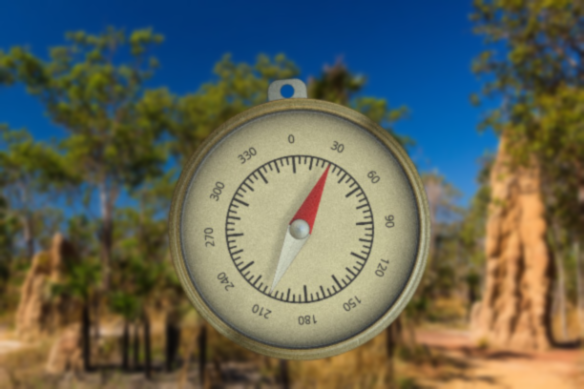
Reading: 30 °
